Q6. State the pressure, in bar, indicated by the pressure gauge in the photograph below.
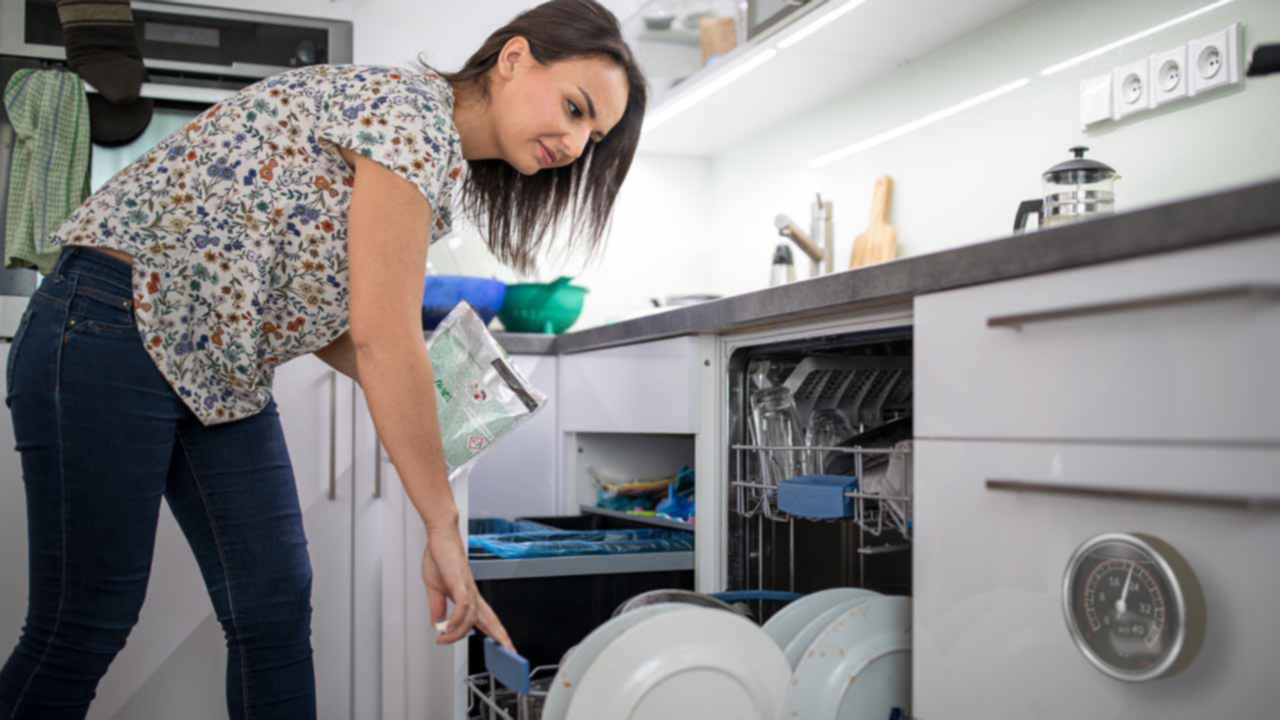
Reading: 22 bar
